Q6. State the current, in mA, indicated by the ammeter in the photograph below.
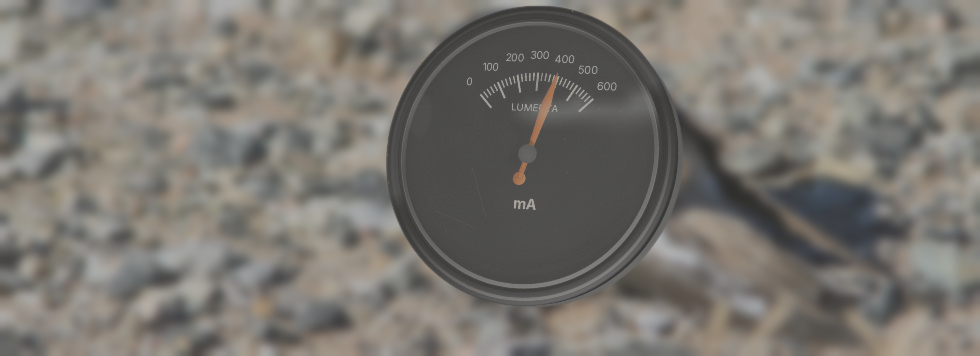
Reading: 400 mA
